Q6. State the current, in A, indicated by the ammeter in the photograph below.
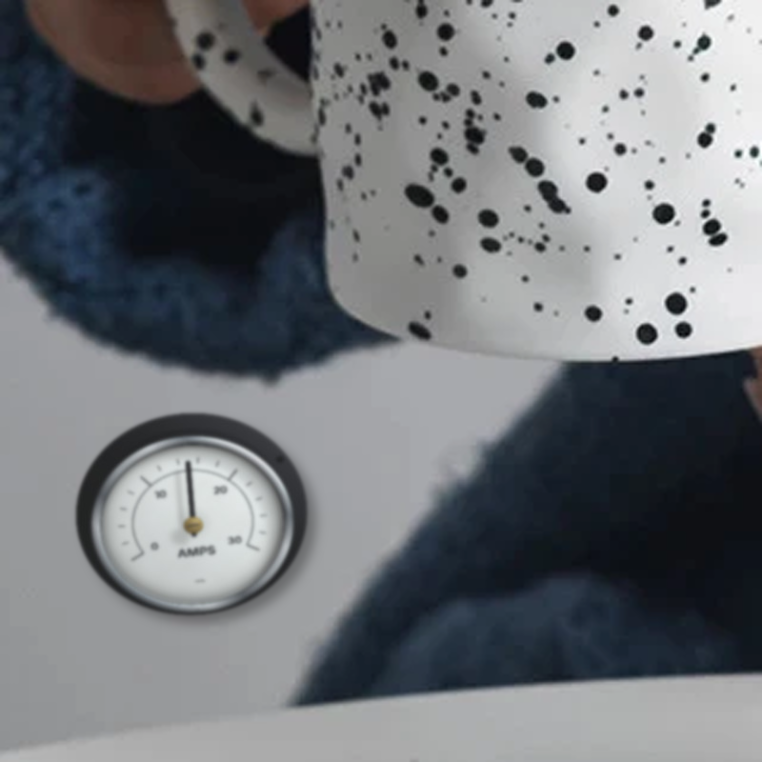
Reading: 15 A
